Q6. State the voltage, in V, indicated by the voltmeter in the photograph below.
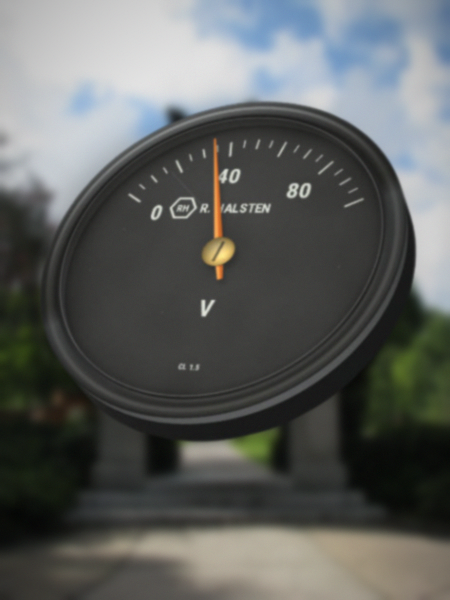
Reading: 35 V
